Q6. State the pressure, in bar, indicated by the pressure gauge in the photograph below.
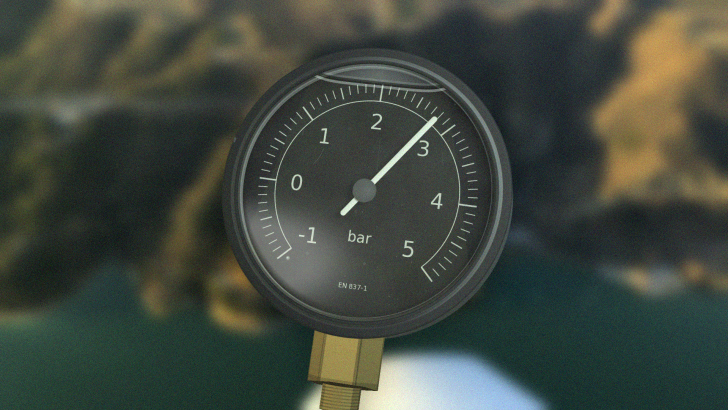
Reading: 2.8 bar
